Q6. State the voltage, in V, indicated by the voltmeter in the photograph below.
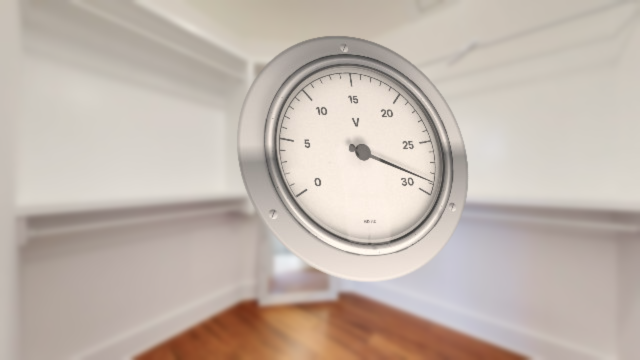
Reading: 29 V
